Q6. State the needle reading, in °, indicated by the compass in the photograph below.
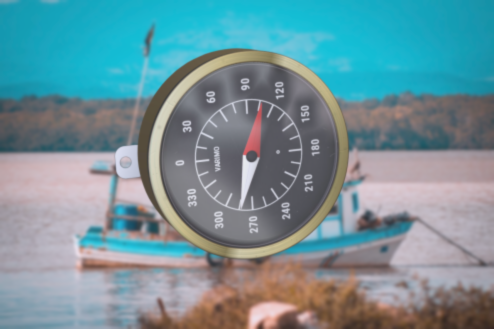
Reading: 105 °
